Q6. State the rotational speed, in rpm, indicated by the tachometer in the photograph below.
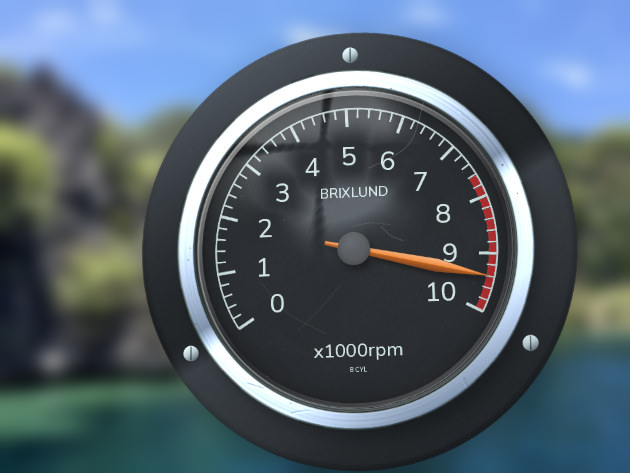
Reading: 9400 rpm
